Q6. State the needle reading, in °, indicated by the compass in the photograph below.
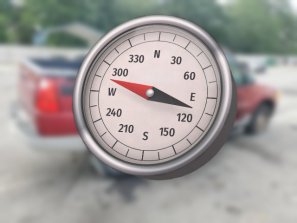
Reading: 285 °
